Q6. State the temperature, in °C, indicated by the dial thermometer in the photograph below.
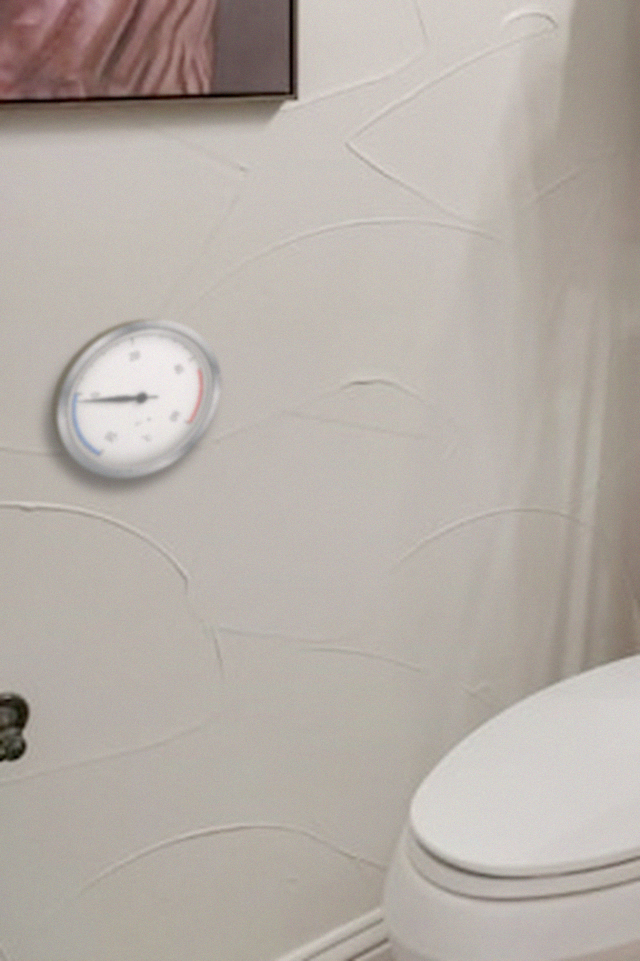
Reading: -2 °C
